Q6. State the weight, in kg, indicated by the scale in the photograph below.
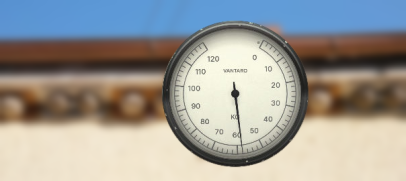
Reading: 58 kg
